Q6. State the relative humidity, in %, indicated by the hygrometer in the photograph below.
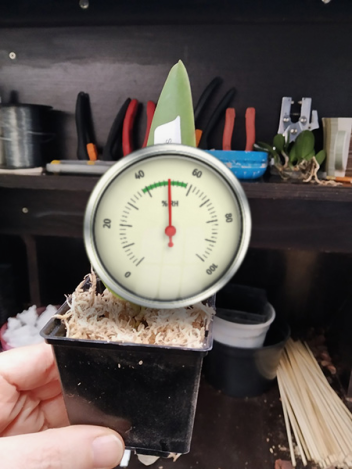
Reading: 50 %
